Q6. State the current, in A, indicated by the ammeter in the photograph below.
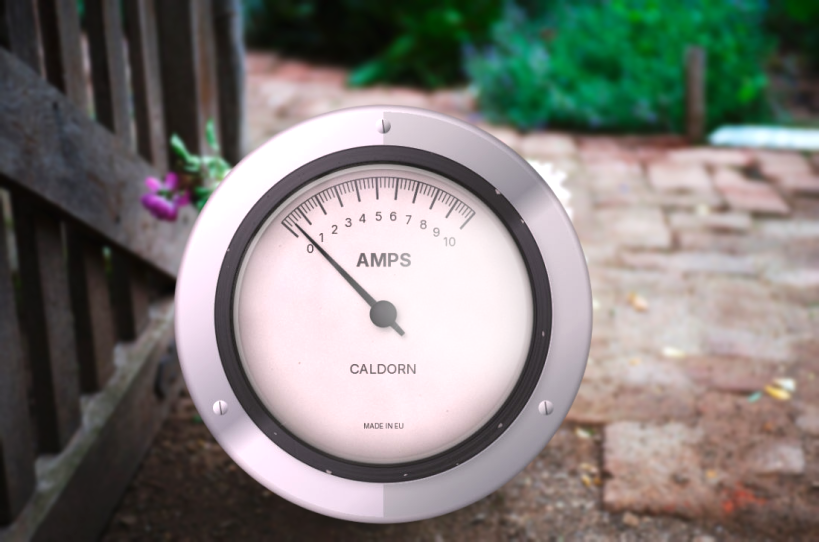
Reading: 0.4 A
